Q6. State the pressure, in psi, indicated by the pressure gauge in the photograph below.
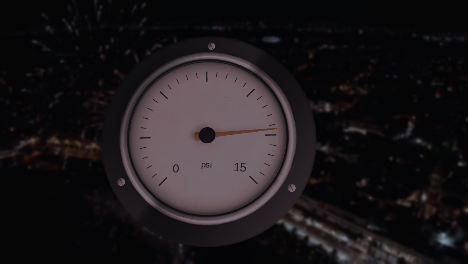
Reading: 12.25 psi
